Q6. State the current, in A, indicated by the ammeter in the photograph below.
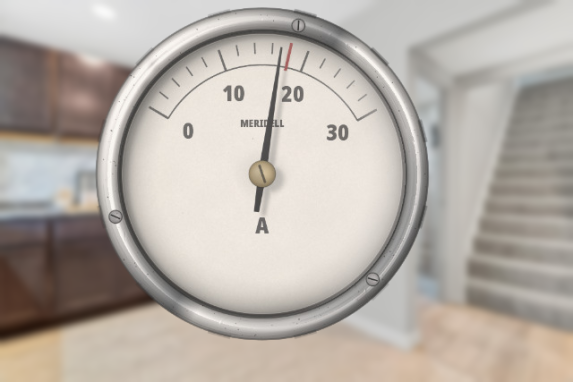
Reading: 17 A
